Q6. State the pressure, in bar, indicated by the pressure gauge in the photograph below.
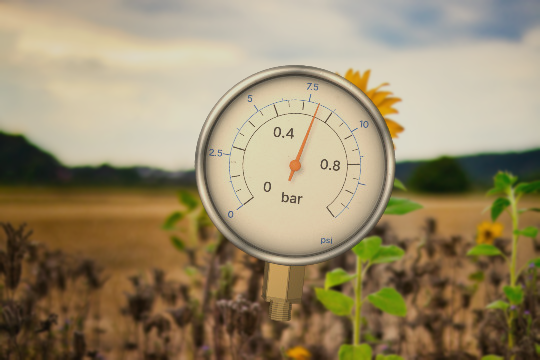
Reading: 0.55 bar
